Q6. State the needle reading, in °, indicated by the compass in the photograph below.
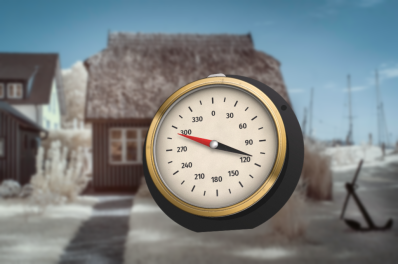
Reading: 292.5 °
